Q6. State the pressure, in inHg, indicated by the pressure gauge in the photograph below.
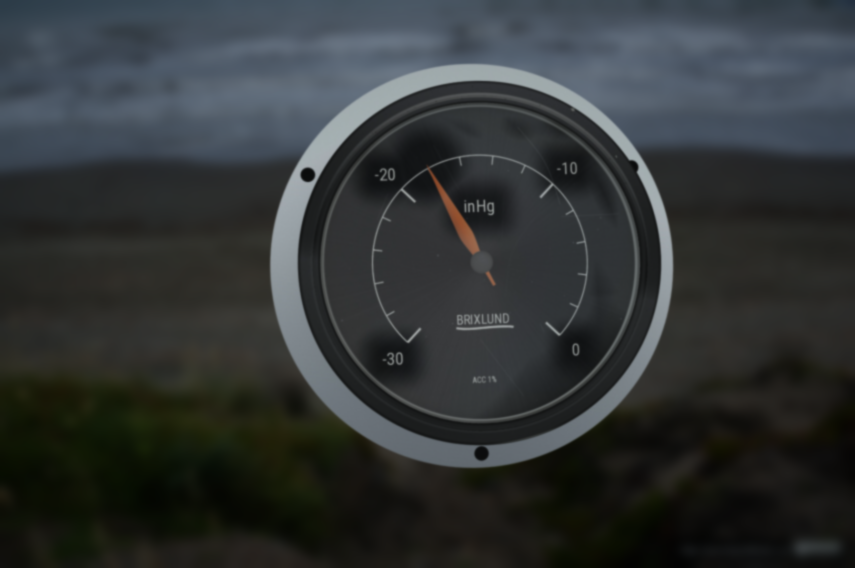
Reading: -18 inHg
